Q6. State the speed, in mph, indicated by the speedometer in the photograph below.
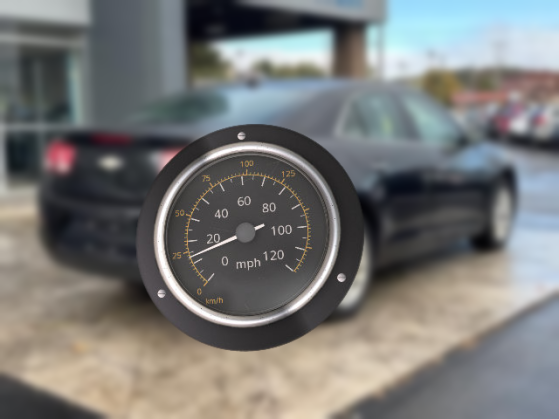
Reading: 12.5 mph
